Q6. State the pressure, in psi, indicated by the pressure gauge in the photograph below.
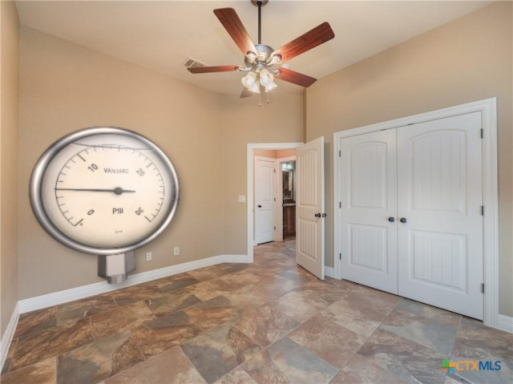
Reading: 5 psi
